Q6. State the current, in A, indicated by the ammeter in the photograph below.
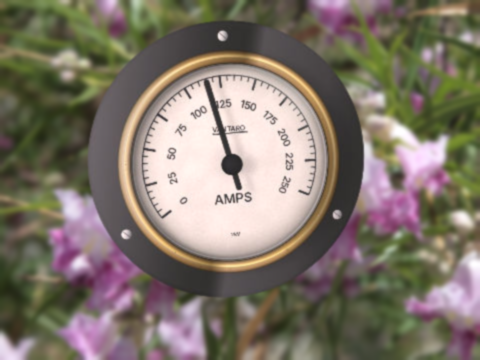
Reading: 115 A
